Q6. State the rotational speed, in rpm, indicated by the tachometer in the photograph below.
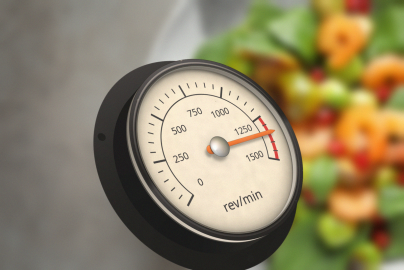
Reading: 1350 rpm
